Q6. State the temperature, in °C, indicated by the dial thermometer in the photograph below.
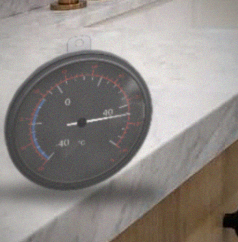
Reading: 44 °C
